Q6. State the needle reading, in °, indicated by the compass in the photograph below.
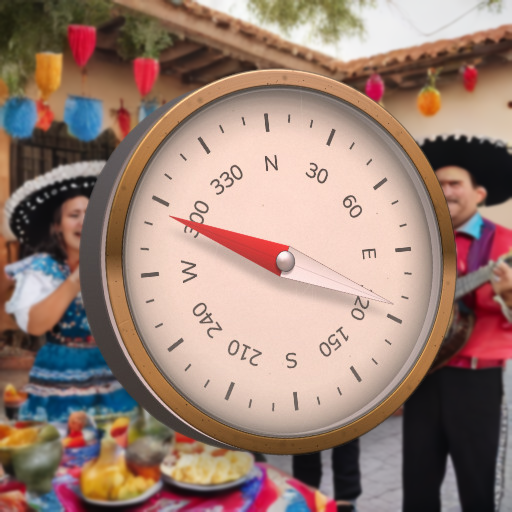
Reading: 295 °
